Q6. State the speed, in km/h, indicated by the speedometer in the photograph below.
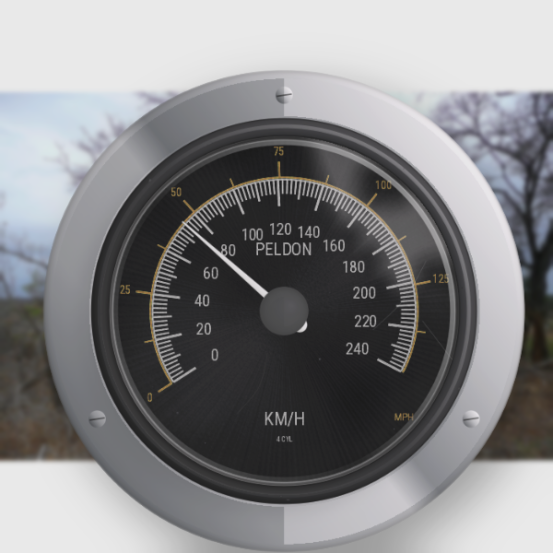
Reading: 74 km/h
